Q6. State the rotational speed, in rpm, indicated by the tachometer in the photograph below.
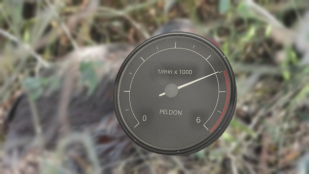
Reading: 4500 rpm
